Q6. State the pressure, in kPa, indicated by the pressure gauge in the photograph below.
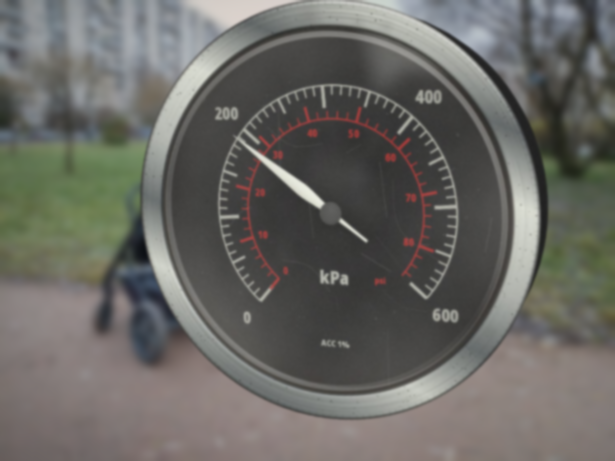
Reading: 190 kPa
